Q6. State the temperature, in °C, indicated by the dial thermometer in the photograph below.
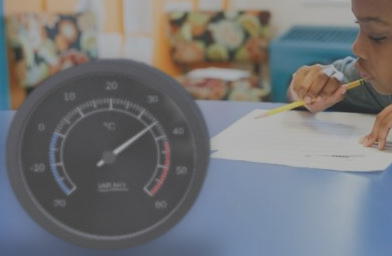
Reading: 35 °C
